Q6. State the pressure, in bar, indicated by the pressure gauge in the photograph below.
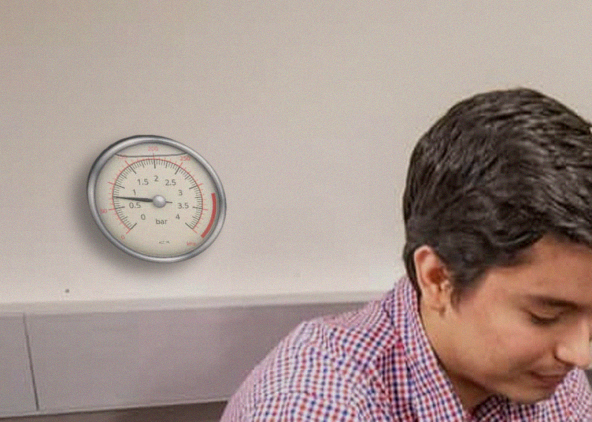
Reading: 0.75 bar
